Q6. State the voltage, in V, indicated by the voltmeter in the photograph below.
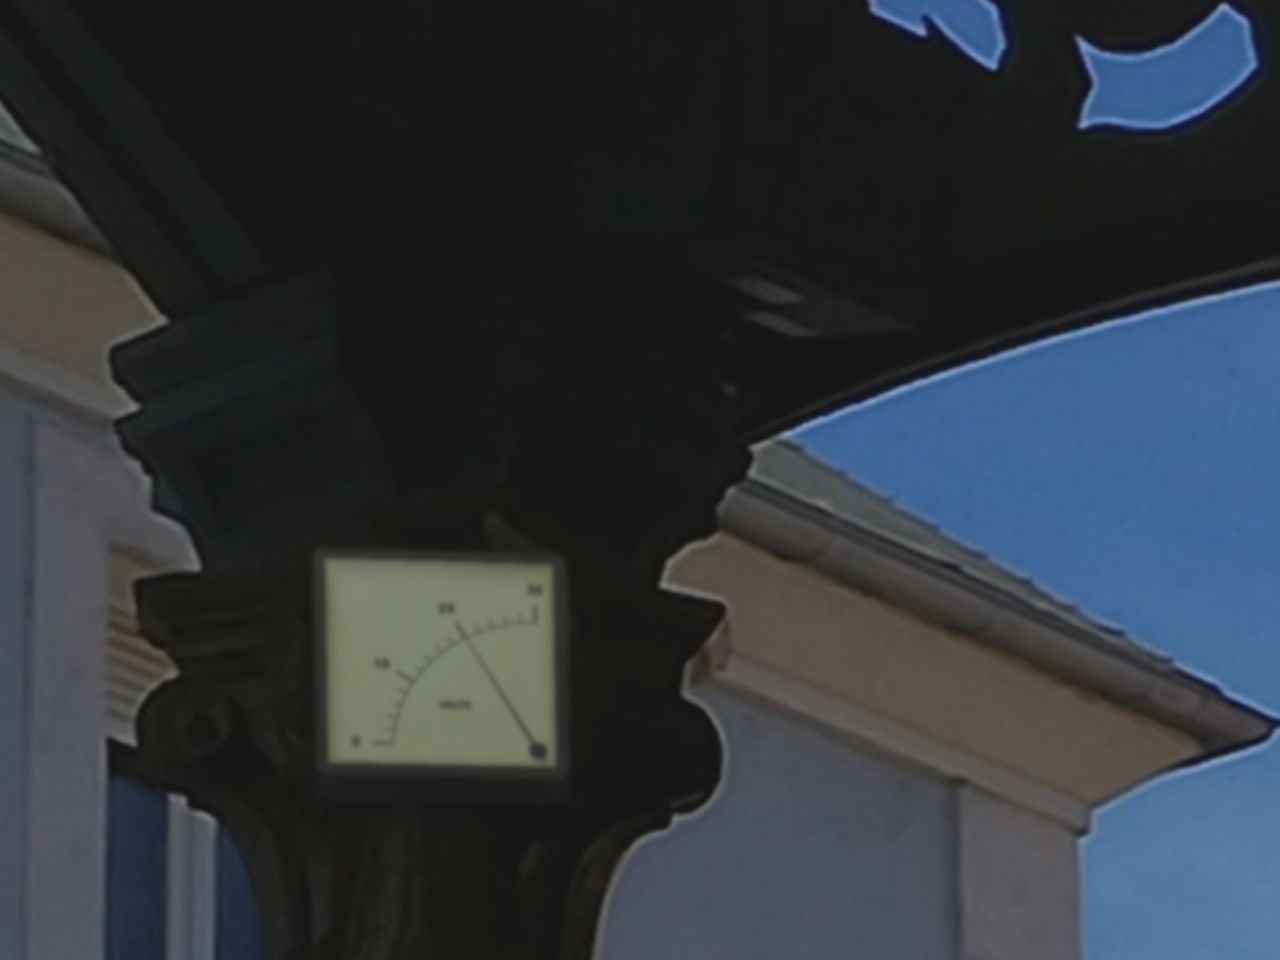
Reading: 20 V
